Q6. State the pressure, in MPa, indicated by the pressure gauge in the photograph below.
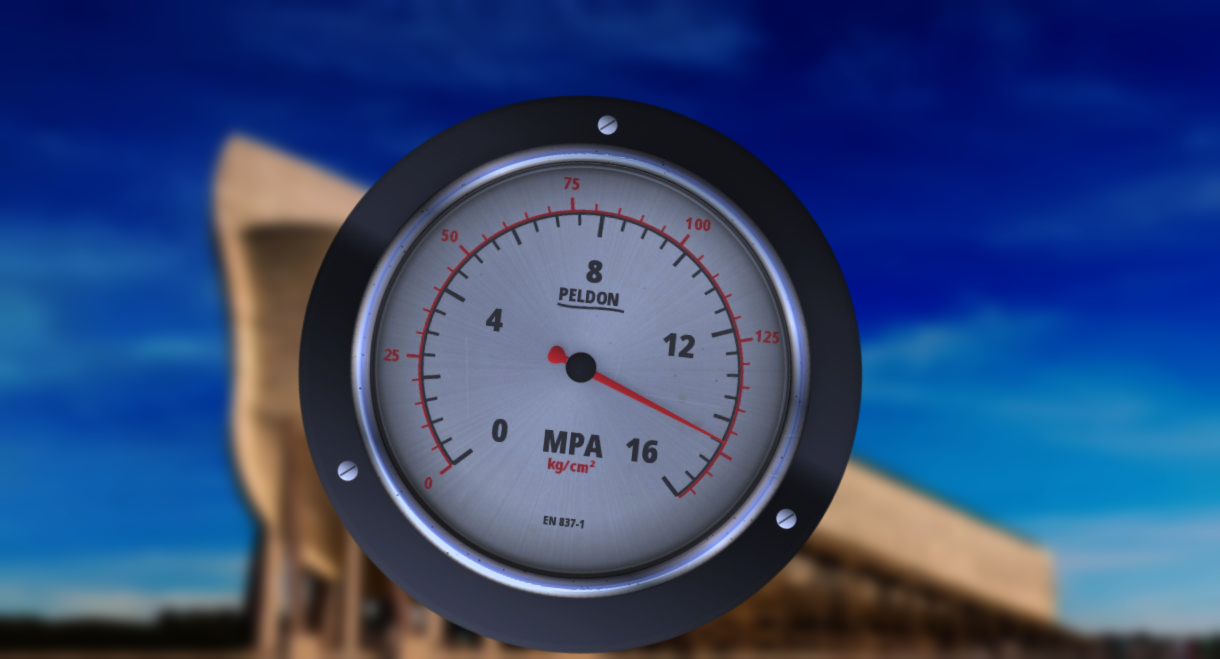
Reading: 14.5 MPa
